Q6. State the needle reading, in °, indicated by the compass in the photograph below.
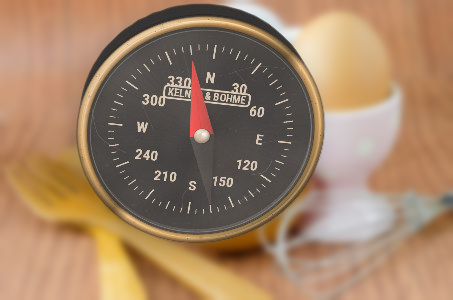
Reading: 345 °
